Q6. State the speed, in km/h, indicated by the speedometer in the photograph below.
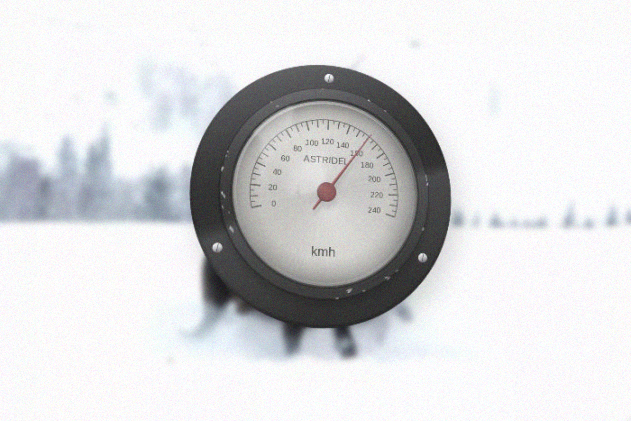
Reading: 160 km/h
